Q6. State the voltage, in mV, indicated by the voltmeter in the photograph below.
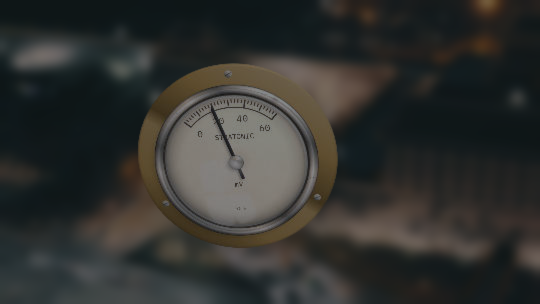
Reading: 20 mV
